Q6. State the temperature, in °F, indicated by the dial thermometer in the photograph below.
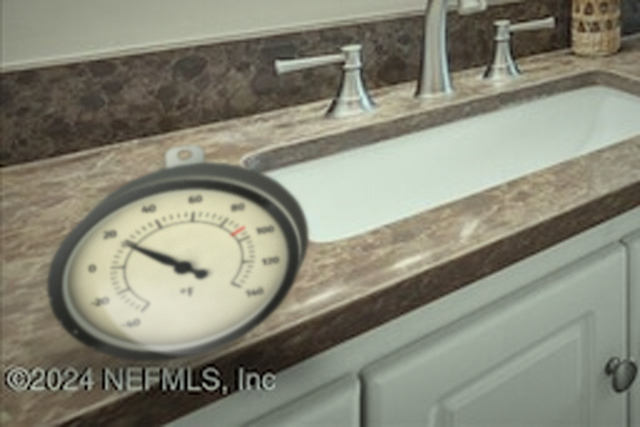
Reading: 20 °F
